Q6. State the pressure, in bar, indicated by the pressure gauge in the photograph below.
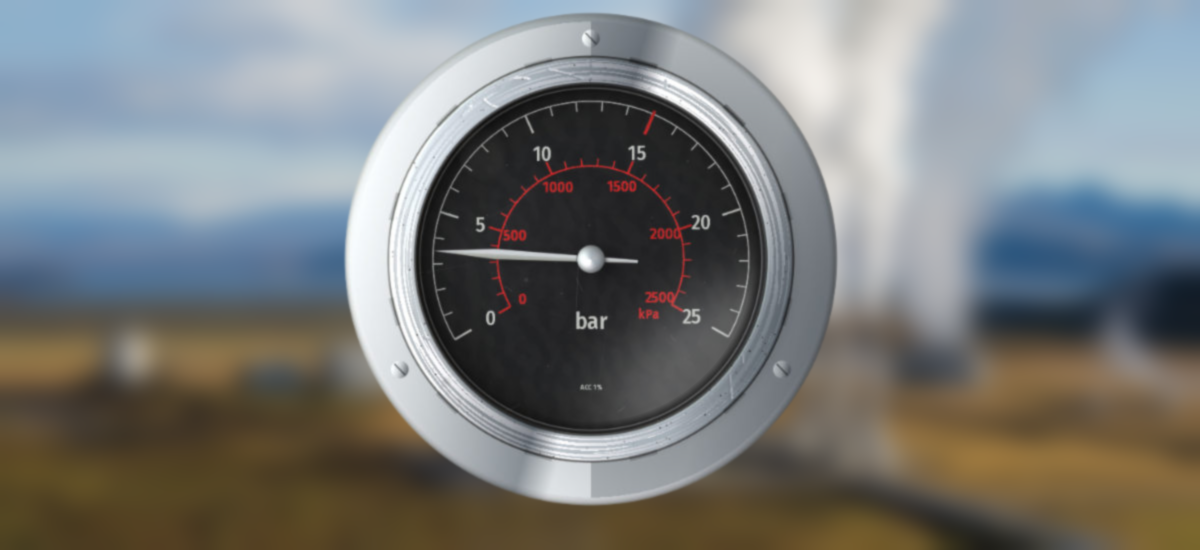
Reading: 3.5 bar
